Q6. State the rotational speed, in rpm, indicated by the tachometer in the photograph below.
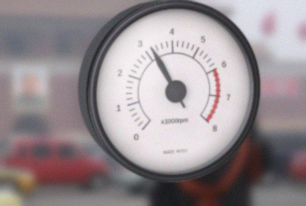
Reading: 3200 rpm
